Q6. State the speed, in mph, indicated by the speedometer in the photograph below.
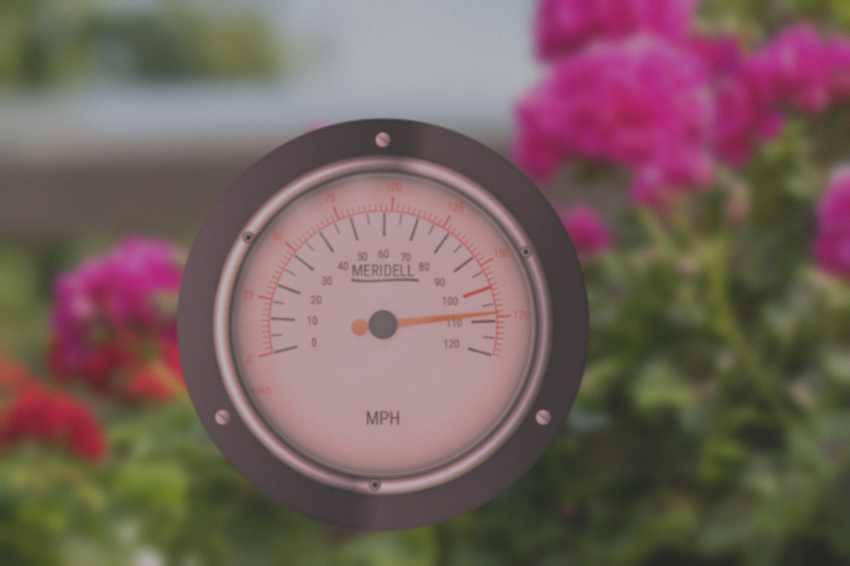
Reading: 107.5 mph
